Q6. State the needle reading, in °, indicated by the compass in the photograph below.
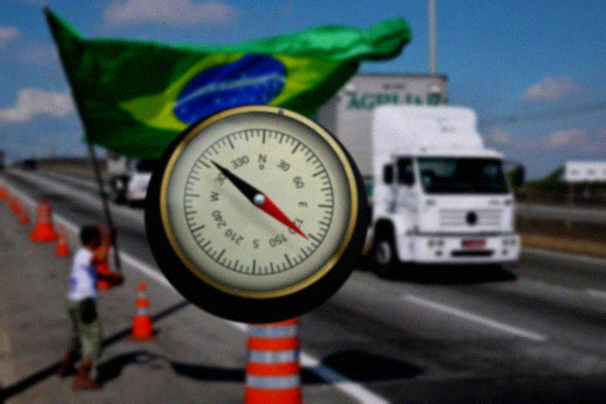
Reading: 125 °
